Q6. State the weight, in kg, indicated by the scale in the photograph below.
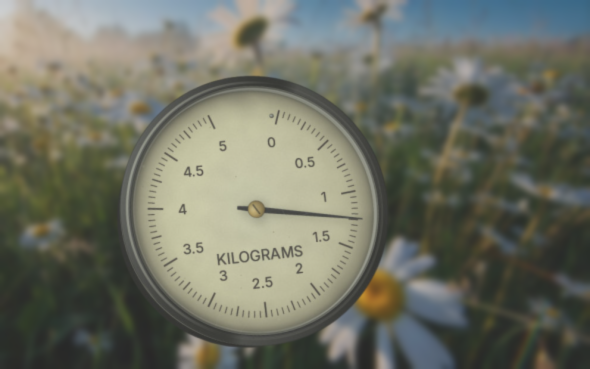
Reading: 1.25 kg
